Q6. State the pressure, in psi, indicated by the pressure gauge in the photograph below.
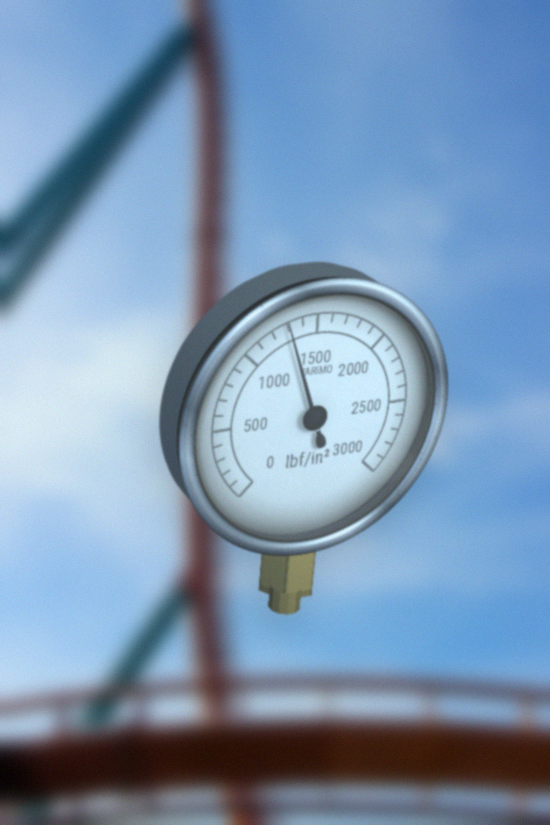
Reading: 1300 psi
